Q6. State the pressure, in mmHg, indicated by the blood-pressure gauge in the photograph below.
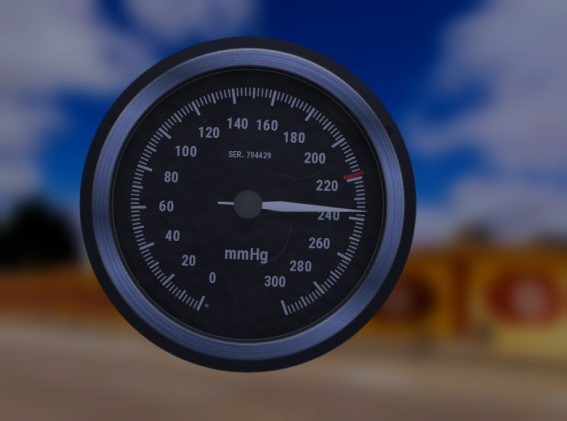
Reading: 236 mmHg
